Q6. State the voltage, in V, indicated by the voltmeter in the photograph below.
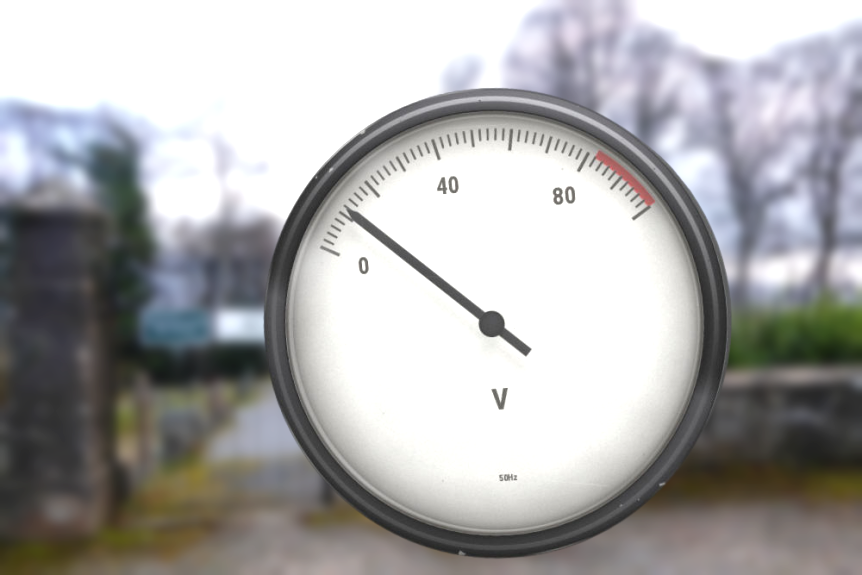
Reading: 12 V
